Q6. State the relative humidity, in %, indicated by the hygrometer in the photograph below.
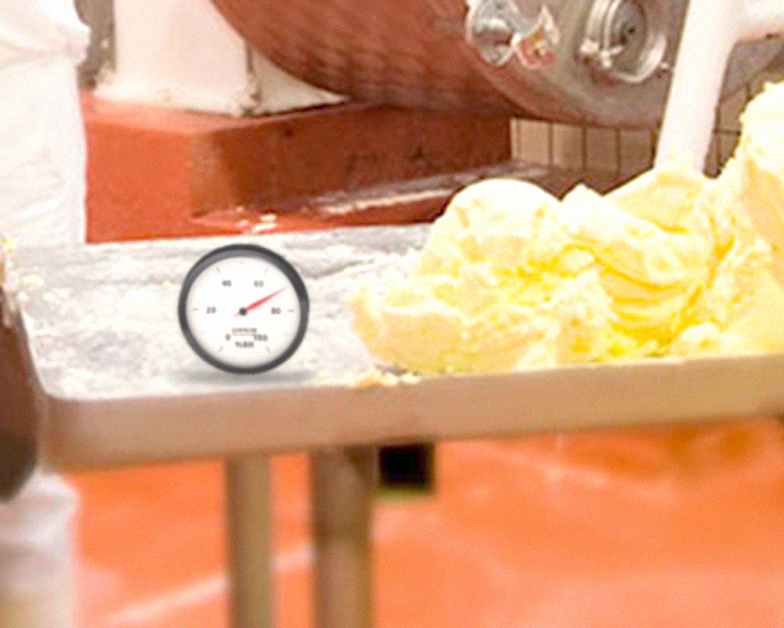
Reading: 70 %
